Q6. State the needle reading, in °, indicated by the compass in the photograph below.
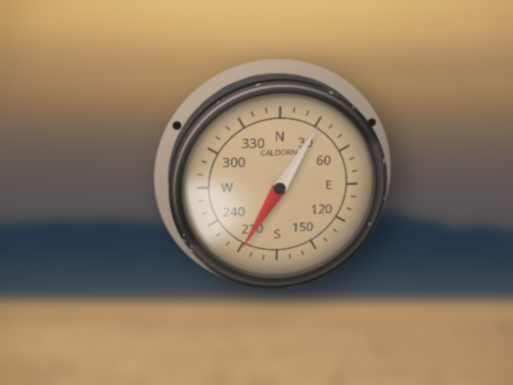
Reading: 210 °
